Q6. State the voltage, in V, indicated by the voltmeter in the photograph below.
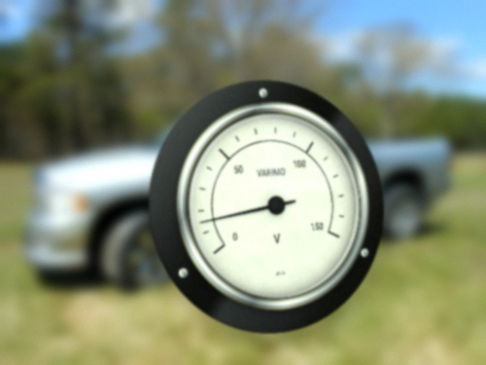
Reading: 15 V
